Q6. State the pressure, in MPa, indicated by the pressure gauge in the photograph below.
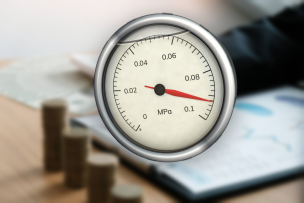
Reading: 0.092 MPa
